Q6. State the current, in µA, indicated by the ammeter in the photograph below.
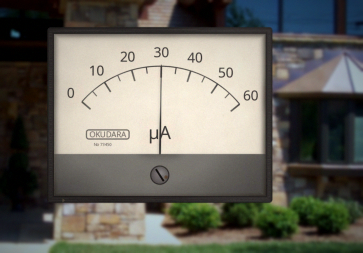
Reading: 30 µA
